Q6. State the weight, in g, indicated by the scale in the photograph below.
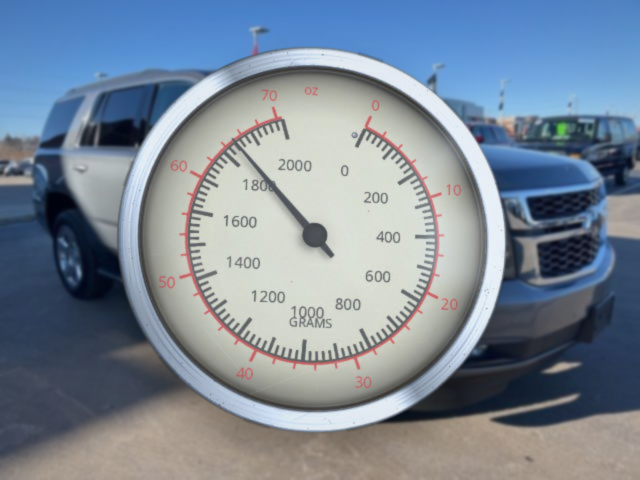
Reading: 1840 g
